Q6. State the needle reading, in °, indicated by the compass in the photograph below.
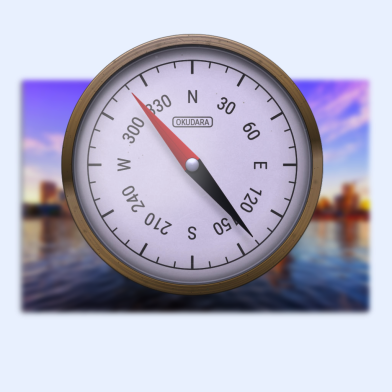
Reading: 320 °
